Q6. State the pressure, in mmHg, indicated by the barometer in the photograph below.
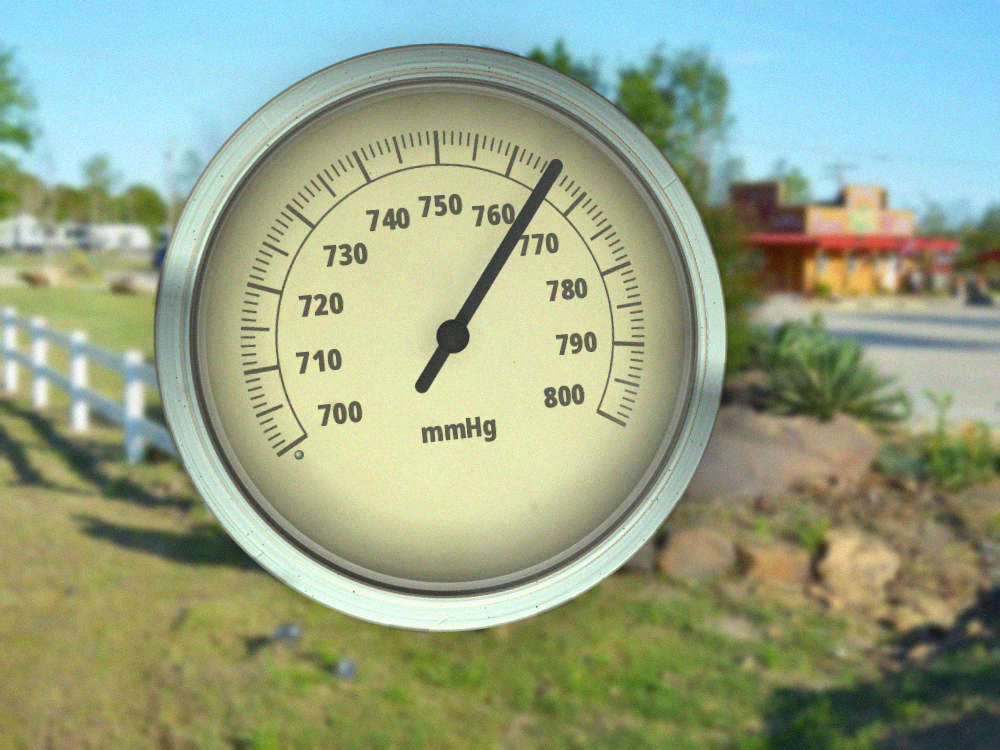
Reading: 765 mmHg
